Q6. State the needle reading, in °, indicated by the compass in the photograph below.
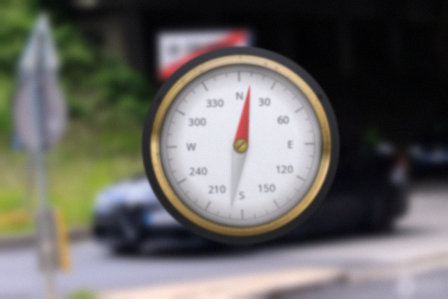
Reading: 10 °
